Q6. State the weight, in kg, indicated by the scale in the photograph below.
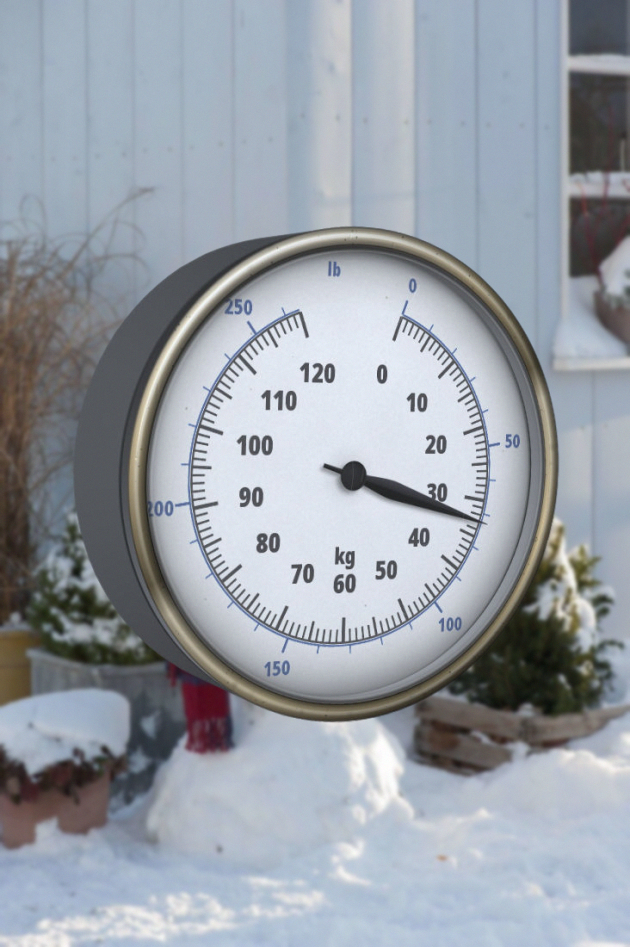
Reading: 33 kg
